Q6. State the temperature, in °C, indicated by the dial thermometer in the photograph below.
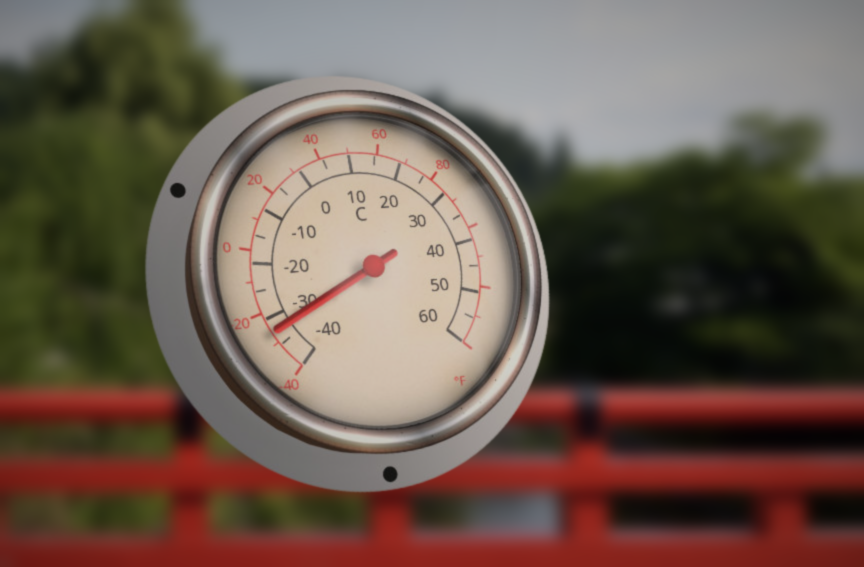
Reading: -32.5 °C
